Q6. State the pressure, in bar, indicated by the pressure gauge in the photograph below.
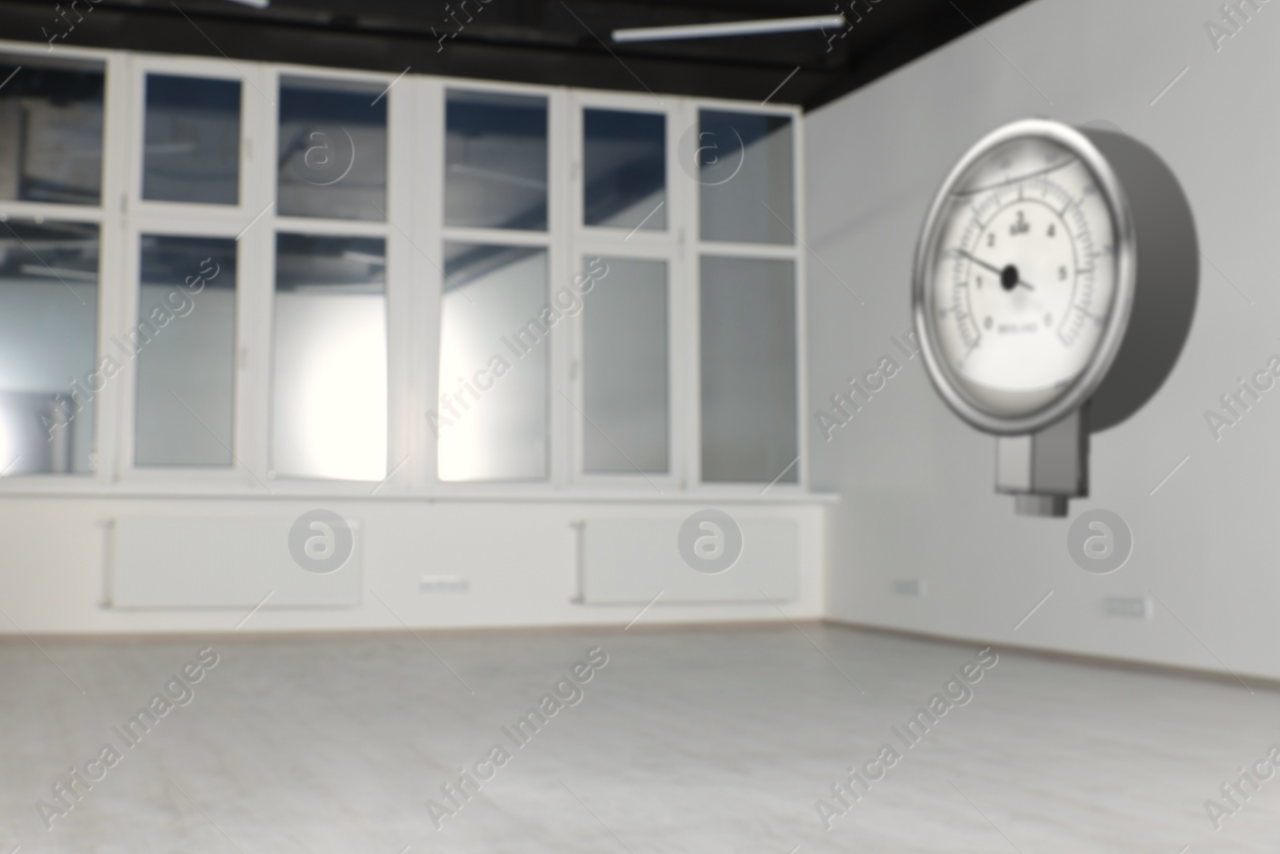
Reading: 1.5 bar
